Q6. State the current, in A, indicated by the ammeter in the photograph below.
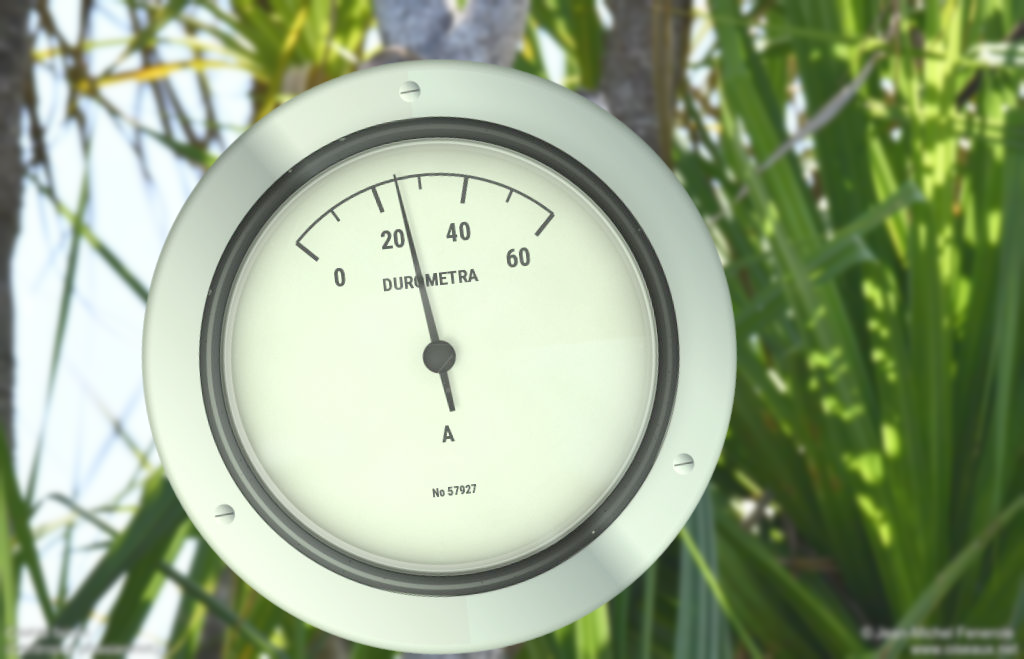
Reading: 25 A
